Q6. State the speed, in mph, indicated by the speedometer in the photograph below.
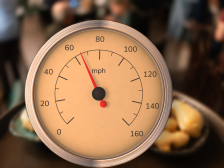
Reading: 65 mph
